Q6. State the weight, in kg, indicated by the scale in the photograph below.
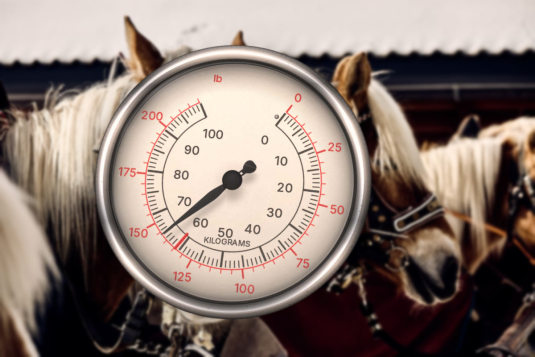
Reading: 65 kg
